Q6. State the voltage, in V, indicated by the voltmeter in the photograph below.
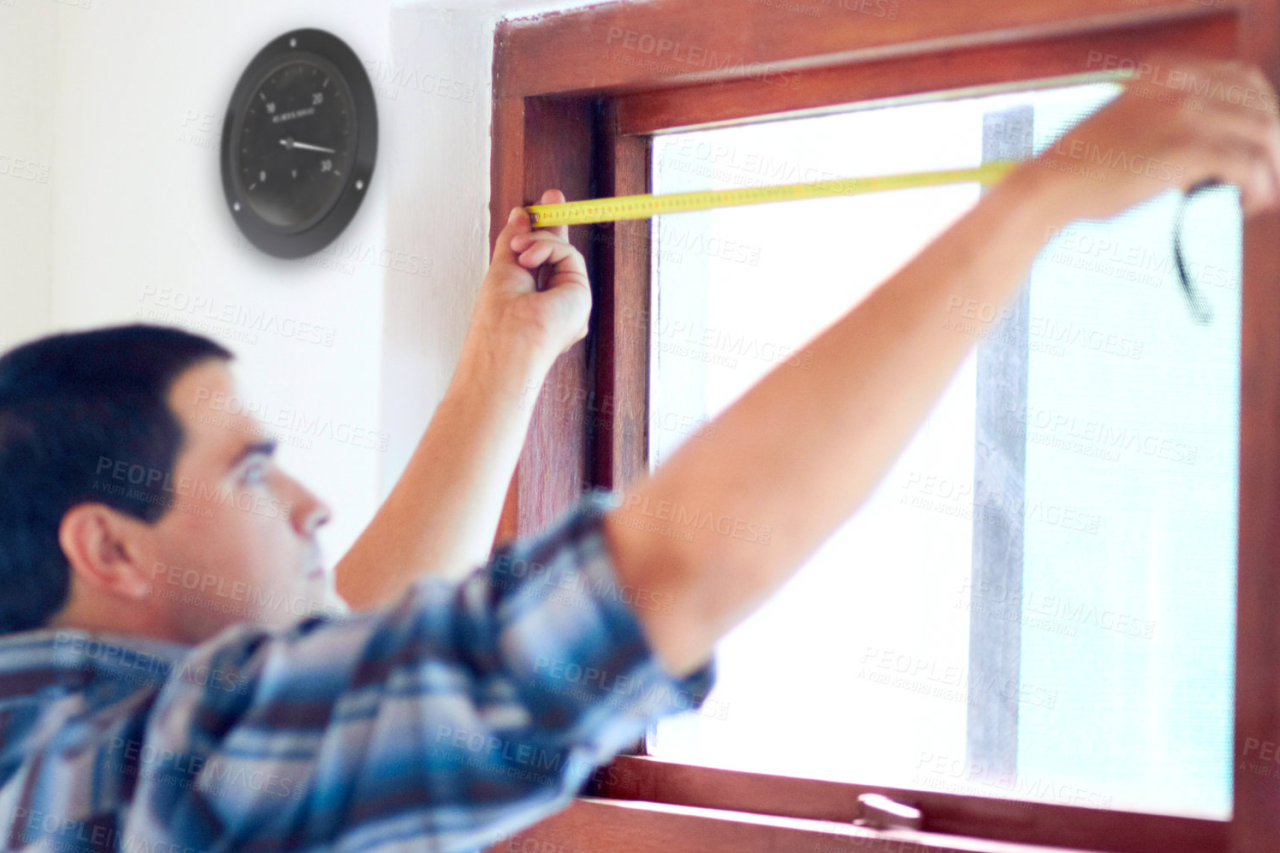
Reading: 28 V
